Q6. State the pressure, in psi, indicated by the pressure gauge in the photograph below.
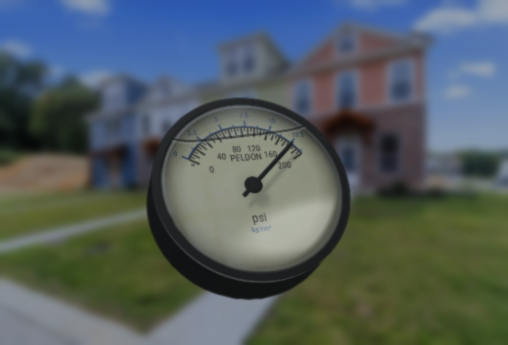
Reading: 180 psi
